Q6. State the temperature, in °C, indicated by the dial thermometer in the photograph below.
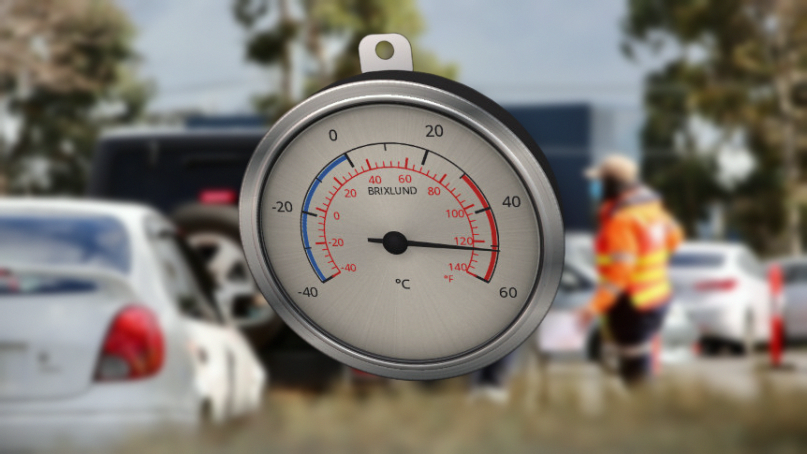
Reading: 50 °C
